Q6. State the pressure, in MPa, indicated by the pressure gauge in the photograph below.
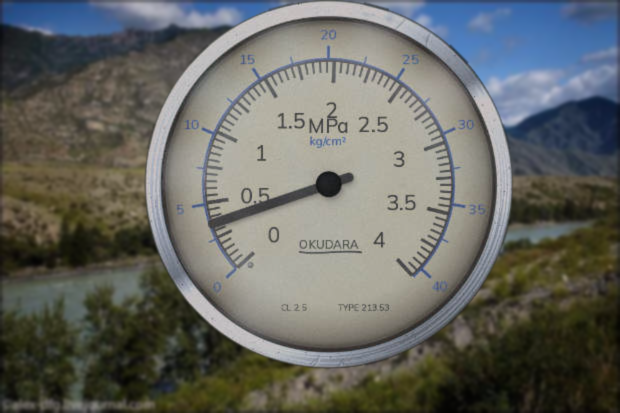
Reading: 0.35 MPa
